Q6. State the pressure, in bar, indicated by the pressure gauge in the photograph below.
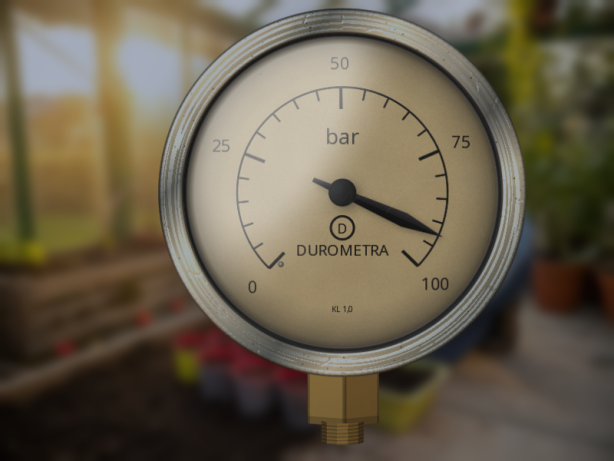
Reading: 92.5 bar
